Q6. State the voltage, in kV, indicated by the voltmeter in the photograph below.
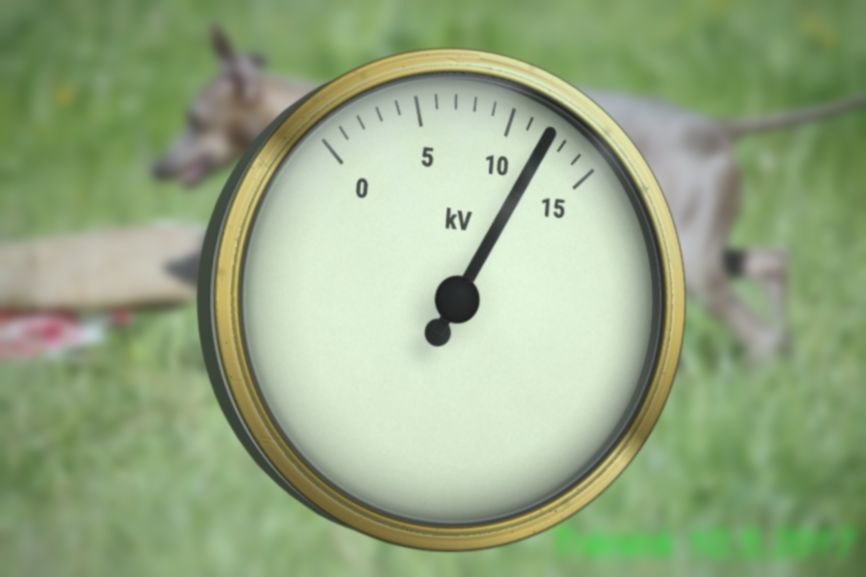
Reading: 12 kV
